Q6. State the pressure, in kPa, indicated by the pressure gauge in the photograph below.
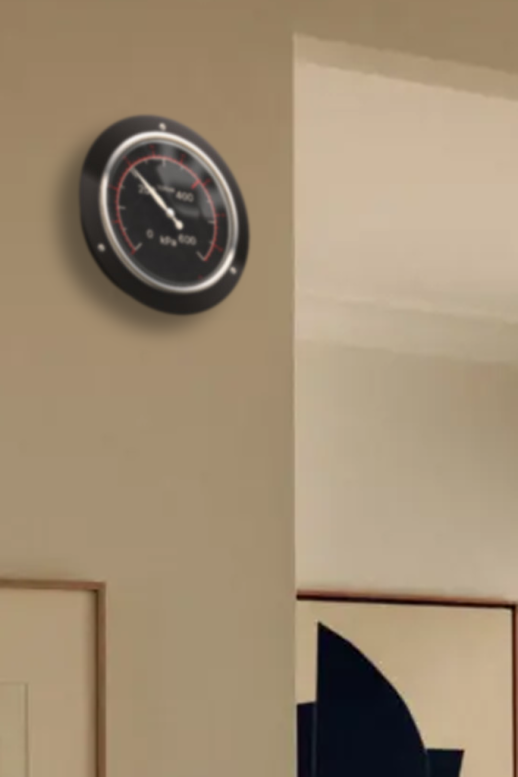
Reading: 200 kPa
